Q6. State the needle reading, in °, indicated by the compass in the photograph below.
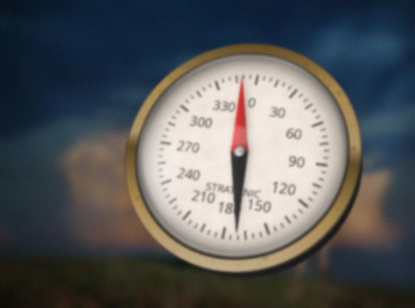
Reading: 350 °
